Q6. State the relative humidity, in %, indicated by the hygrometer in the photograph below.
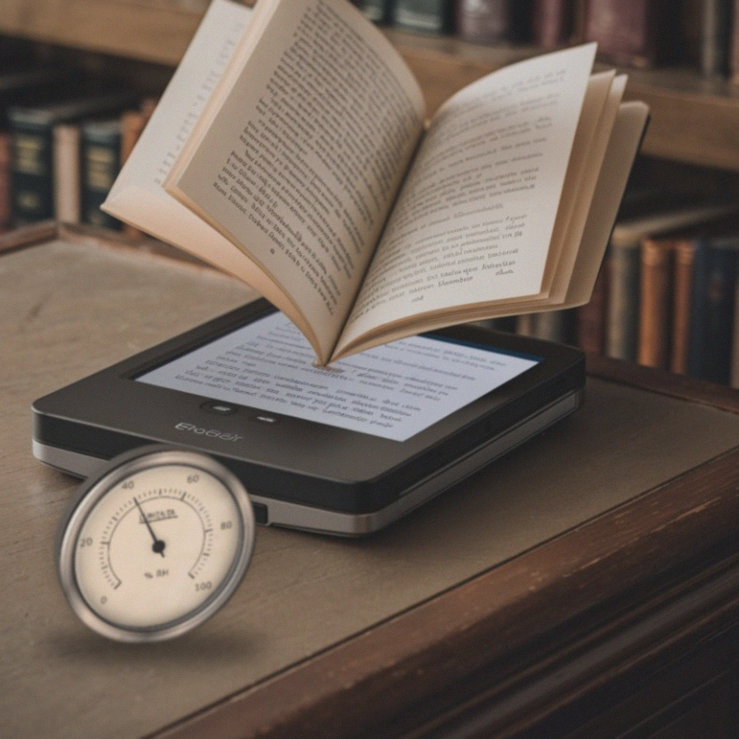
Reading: 40 %
